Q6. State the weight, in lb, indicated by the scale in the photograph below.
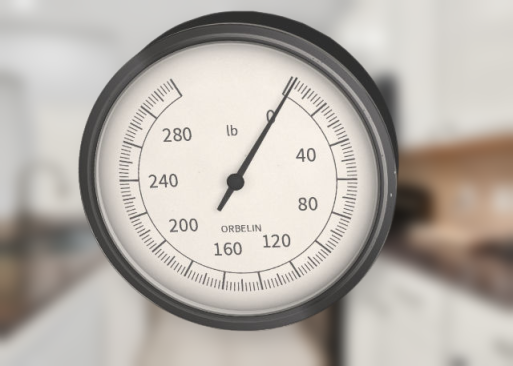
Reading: 2 lb
